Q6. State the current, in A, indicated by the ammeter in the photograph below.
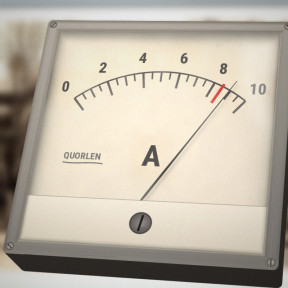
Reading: 9 A
